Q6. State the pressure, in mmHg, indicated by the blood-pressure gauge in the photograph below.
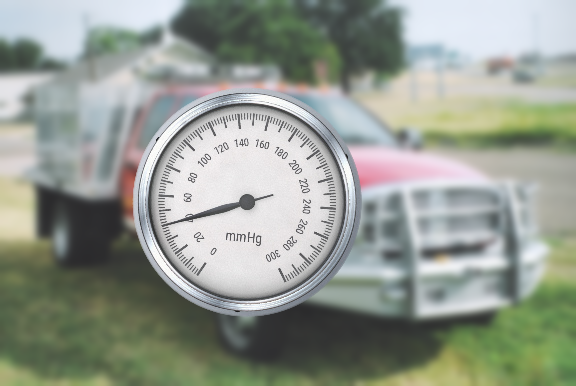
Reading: 40 mmHg
